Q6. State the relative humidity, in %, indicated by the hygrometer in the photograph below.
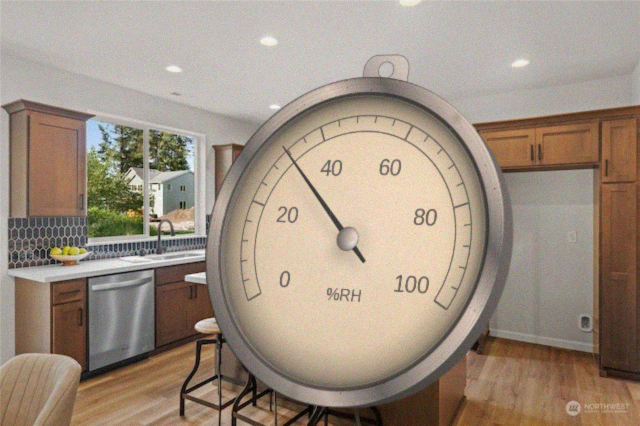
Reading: 32 %
